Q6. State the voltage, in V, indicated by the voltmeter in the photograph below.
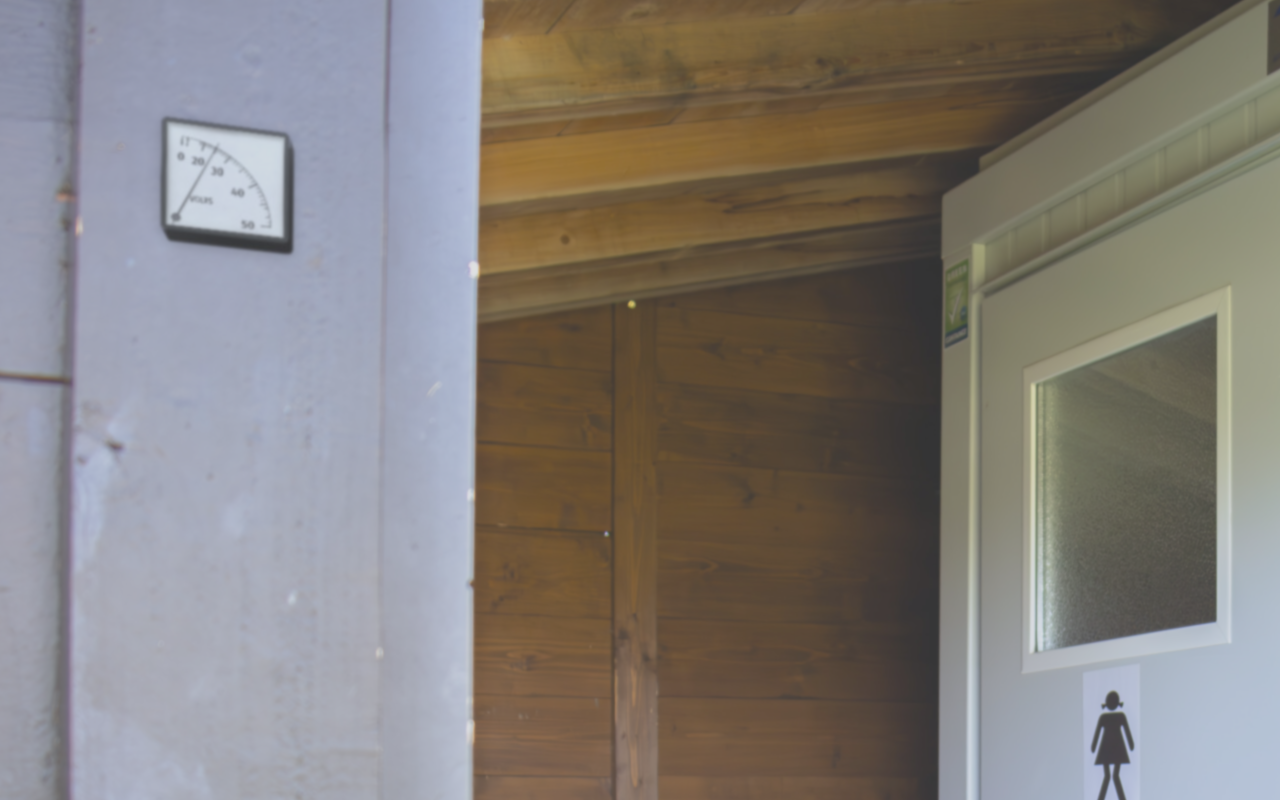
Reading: 25 V
